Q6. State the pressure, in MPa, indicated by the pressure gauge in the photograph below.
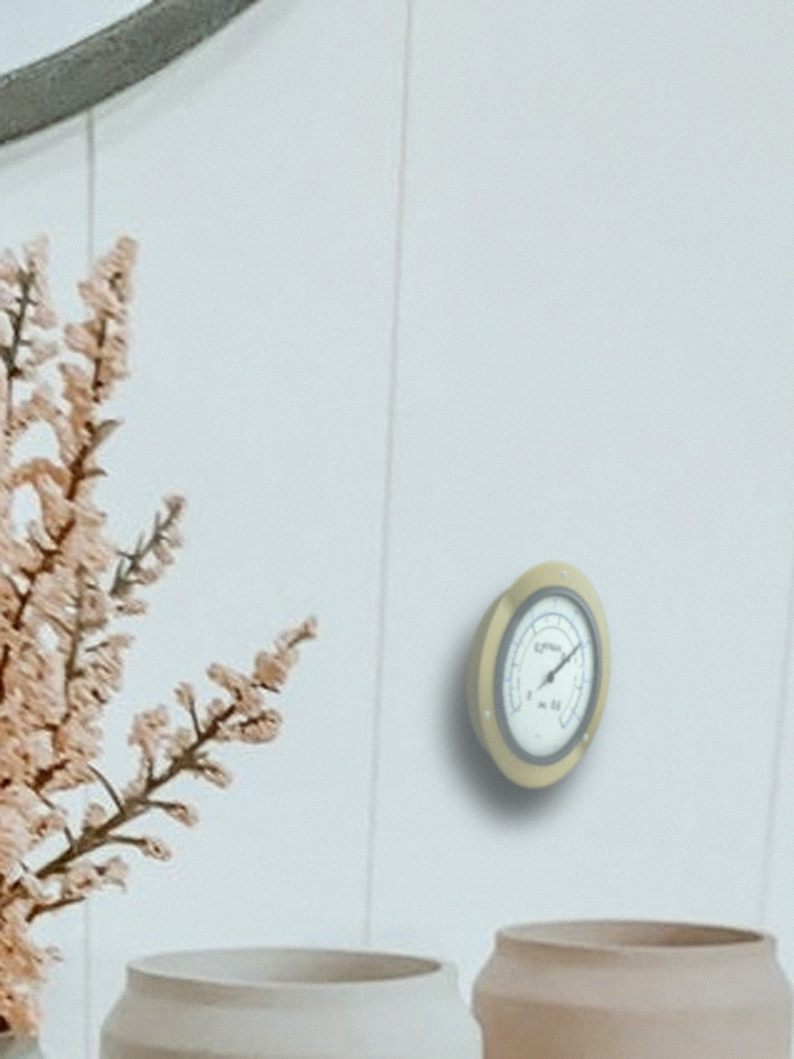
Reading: 0.4 MPa
